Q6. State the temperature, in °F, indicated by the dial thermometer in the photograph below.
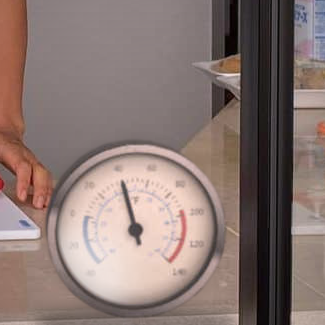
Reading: 40 °F
